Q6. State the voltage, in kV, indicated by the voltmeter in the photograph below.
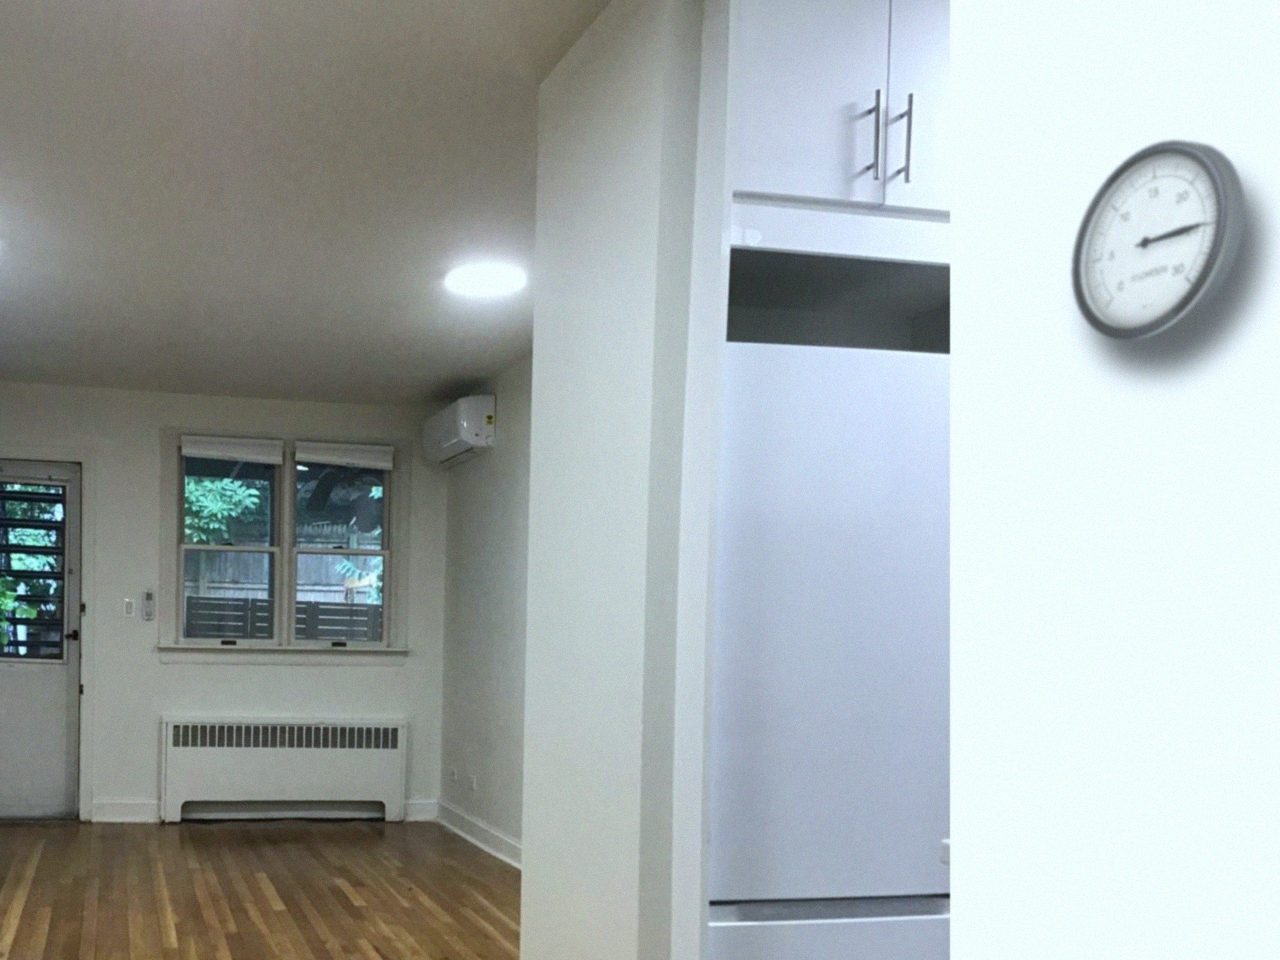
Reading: 25 kV
